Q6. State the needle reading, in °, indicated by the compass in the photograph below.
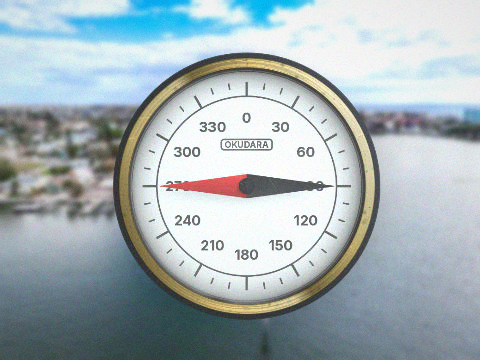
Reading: 270 °
